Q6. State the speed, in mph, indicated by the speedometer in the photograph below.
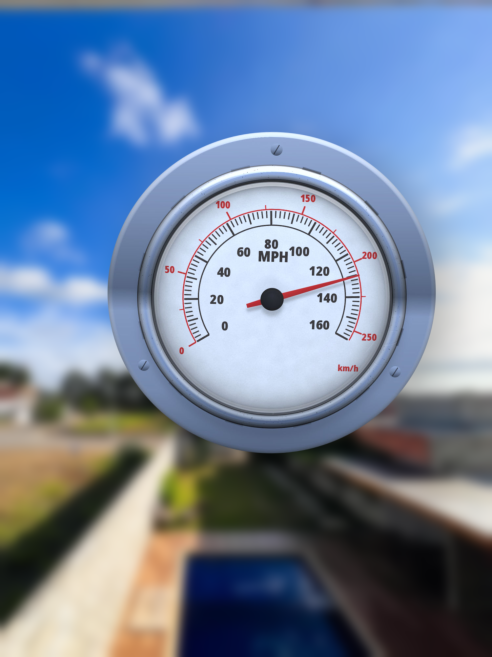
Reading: 130 mph
